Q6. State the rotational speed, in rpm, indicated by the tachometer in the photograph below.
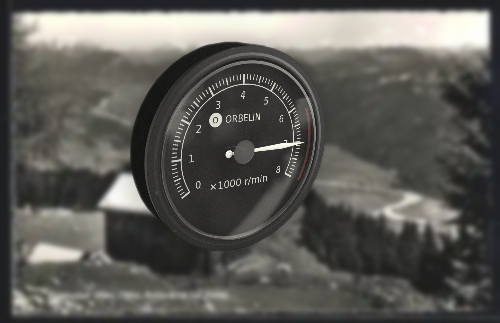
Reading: 7000 rpm
